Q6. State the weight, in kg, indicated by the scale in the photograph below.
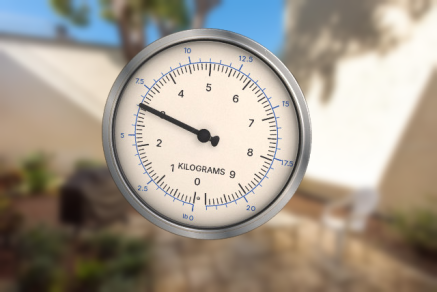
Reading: 3 kg
